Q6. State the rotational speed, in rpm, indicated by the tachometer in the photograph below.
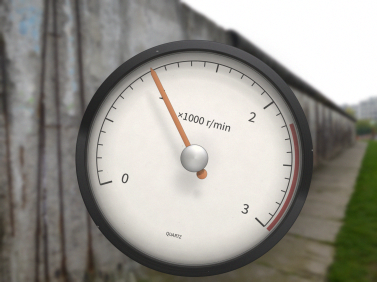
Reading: 1000 rpm
